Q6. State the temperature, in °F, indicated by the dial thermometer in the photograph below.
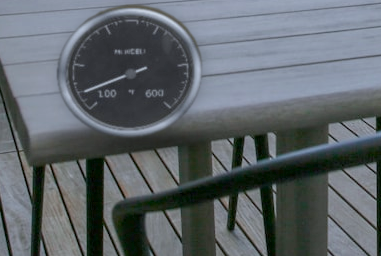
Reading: 140 °F
